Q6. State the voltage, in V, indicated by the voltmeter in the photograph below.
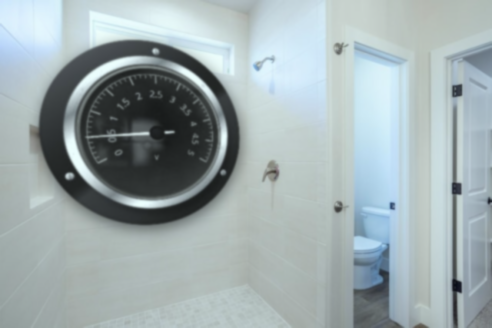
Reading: 0.5 V
